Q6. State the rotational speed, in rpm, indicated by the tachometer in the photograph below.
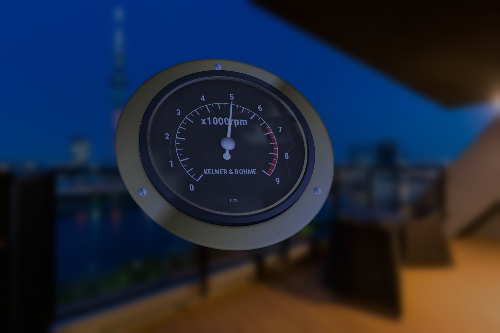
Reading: 5000 rpm
